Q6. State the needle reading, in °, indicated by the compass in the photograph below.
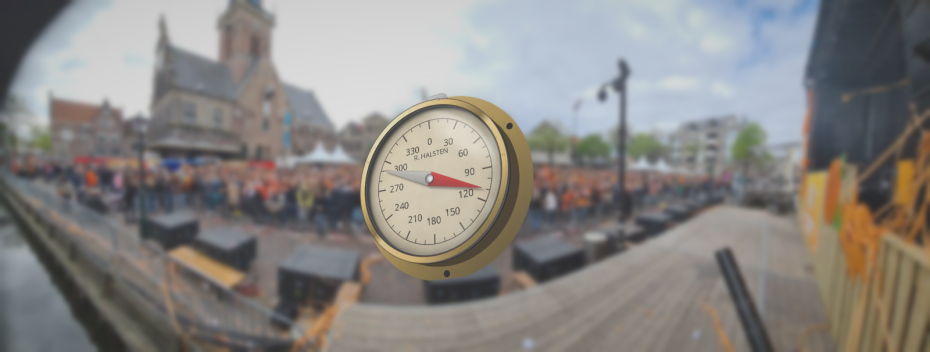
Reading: 110 °
